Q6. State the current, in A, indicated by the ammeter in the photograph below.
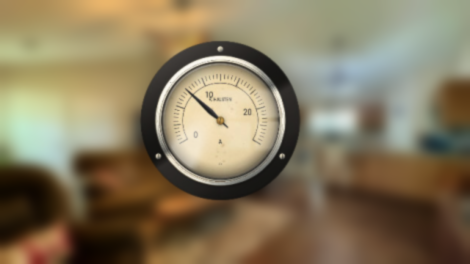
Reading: 7.5 A
